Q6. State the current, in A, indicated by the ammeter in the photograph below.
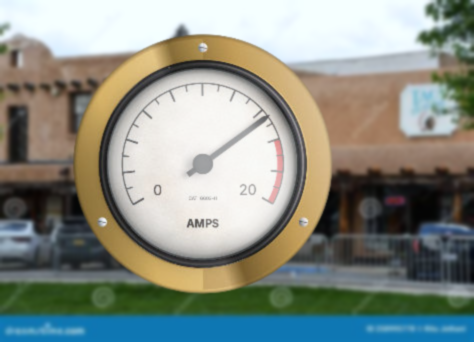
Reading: 14.5 A
